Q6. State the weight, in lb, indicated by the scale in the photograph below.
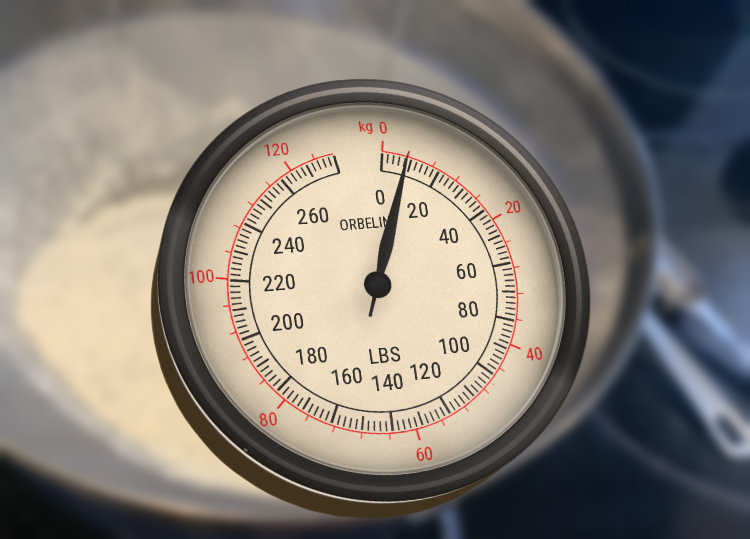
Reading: 8 lb
